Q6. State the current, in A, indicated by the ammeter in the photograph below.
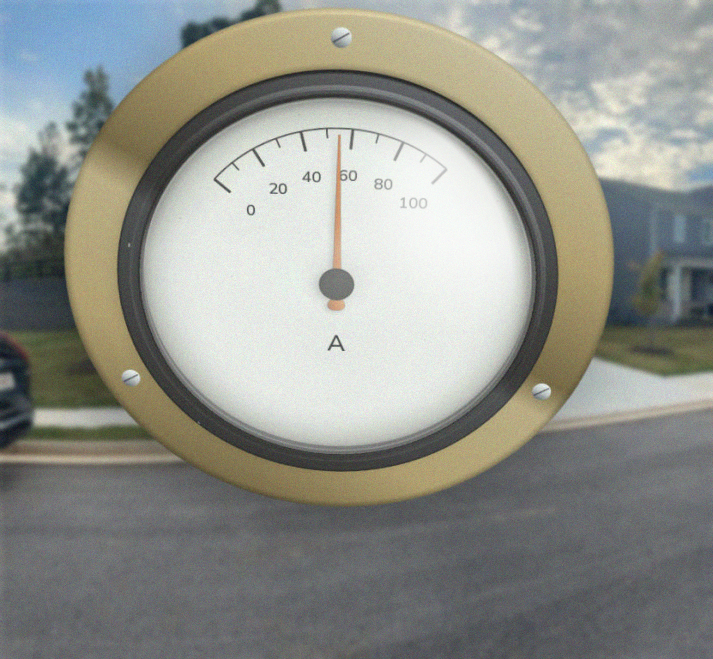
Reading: 55 A
